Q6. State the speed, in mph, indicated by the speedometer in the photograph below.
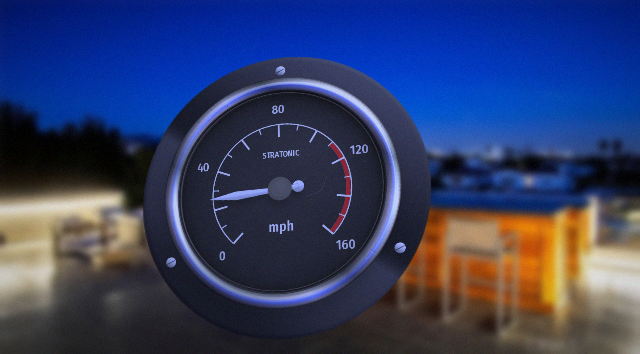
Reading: 25 mph
